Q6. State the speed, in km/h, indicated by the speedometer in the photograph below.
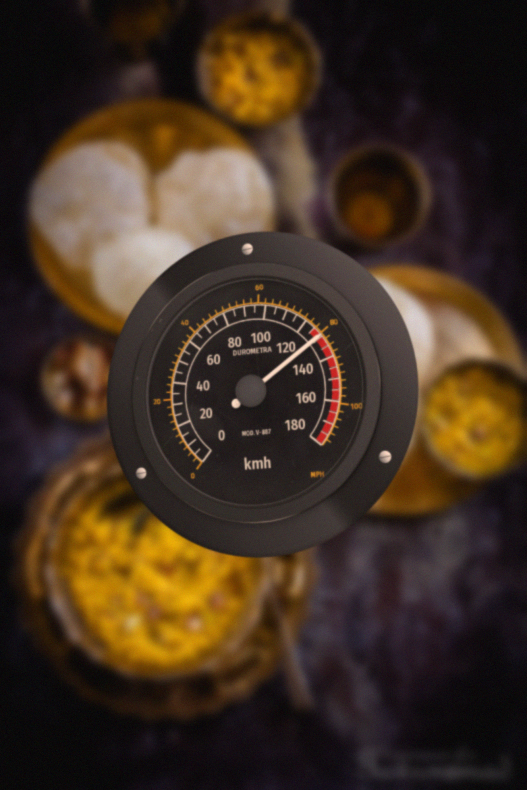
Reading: 130 km/h
